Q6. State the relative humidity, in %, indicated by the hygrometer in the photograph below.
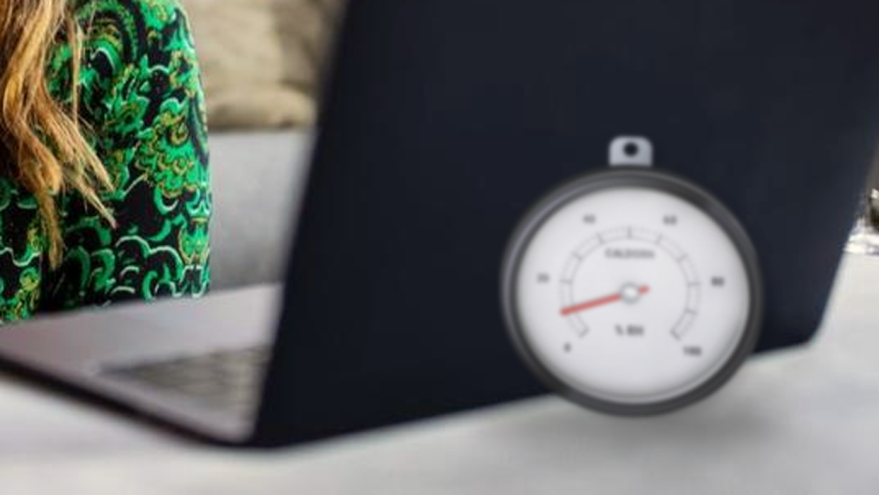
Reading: 10 %
